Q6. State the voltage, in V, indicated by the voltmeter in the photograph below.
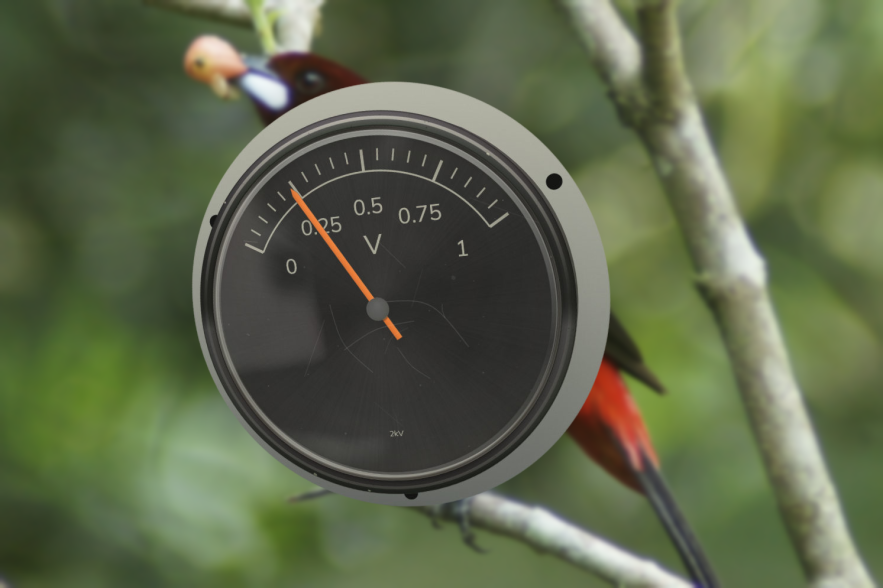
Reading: 0.25 V
